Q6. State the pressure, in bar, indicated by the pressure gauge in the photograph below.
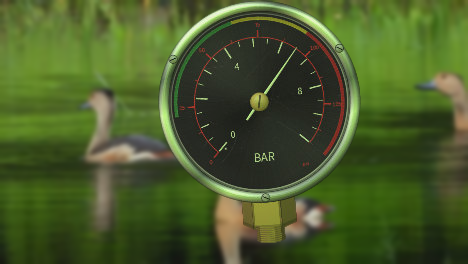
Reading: 6.5 bar
